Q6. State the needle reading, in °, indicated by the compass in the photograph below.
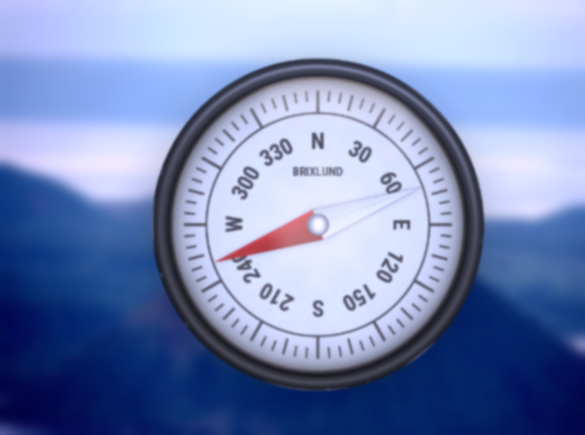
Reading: 250 °
